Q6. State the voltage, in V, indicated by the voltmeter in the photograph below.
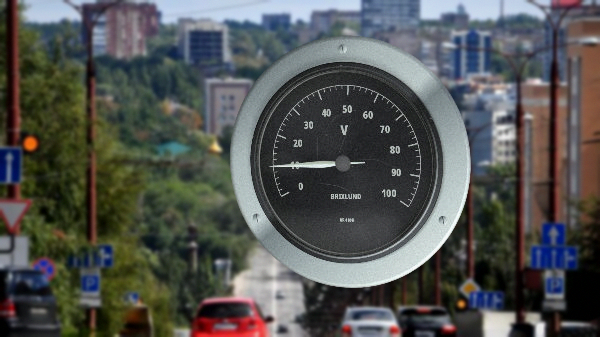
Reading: 10 V
